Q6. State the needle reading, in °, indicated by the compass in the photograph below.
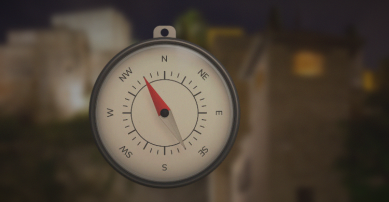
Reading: 330 °
